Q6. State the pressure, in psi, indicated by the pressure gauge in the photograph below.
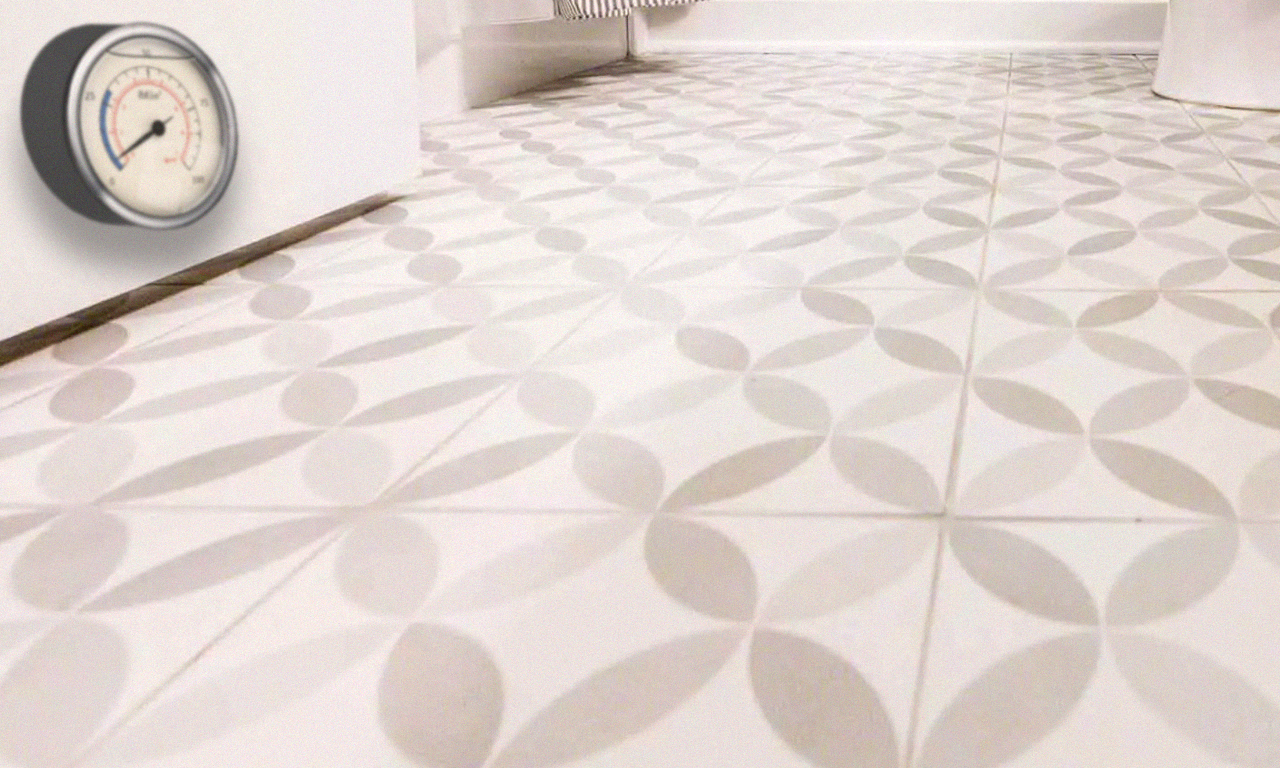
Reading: 5 psi
